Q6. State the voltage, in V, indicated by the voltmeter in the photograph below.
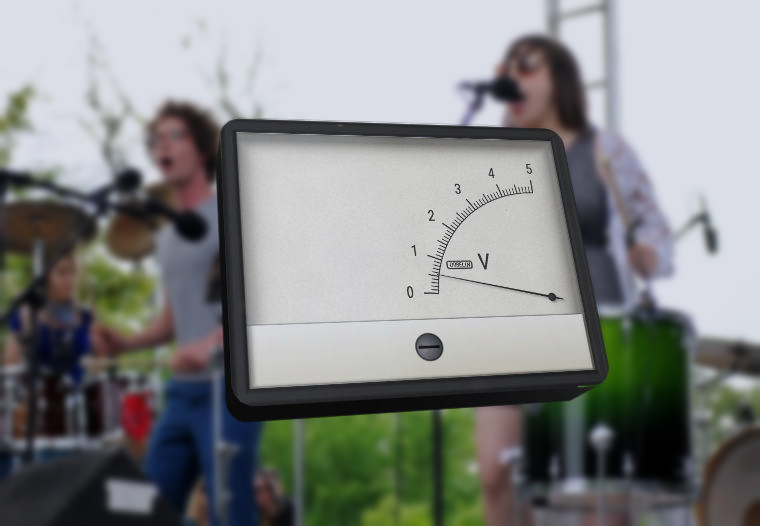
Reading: 0.5 V
